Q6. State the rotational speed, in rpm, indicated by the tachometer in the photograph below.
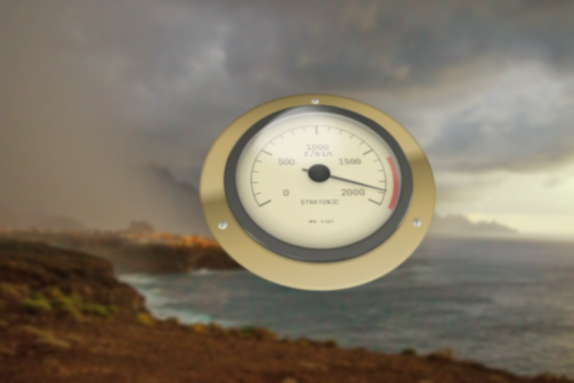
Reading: 1900 rpm
